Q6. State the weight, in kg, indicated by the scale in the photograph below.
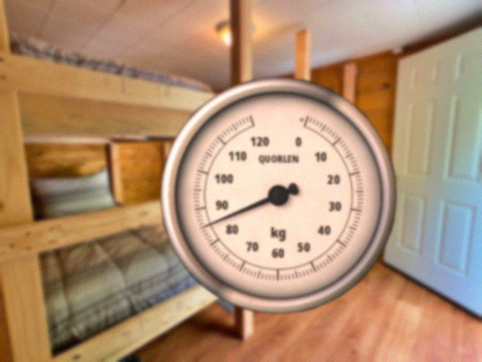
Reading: 85 kg
